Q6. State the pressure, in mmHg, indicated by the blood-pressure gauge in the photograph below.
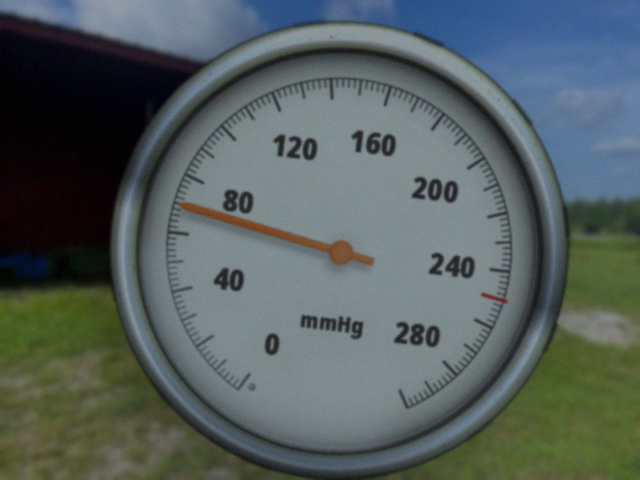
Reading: 70 mmHg
